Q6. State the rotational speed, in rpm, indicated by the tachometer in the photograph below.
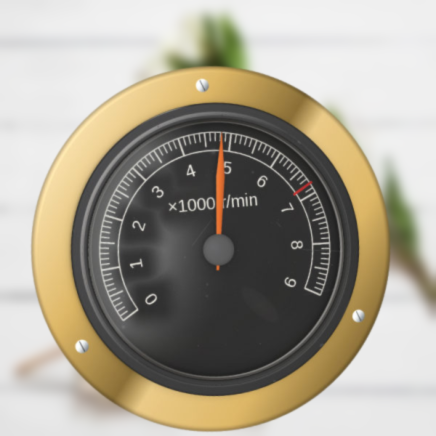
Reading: 4800 rpm
